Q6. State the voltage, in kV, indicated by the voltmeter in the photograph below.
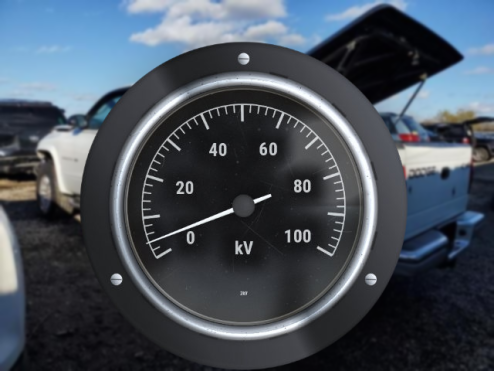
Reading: 4 kV
